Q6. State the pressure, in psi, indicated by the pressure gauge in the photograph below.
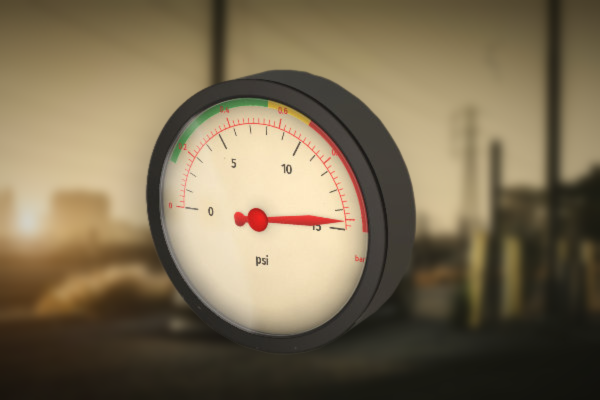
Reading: 14.5 psi
